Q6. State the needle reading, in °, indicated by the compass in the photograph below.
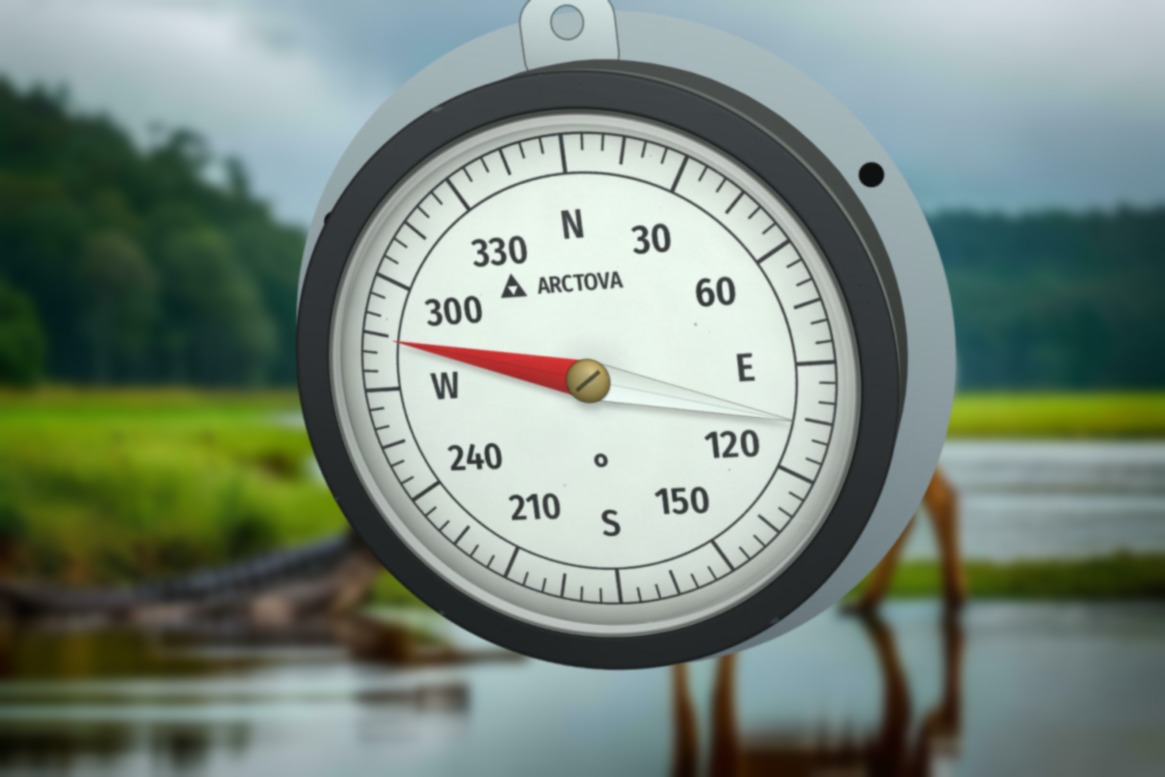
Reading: 285 °
